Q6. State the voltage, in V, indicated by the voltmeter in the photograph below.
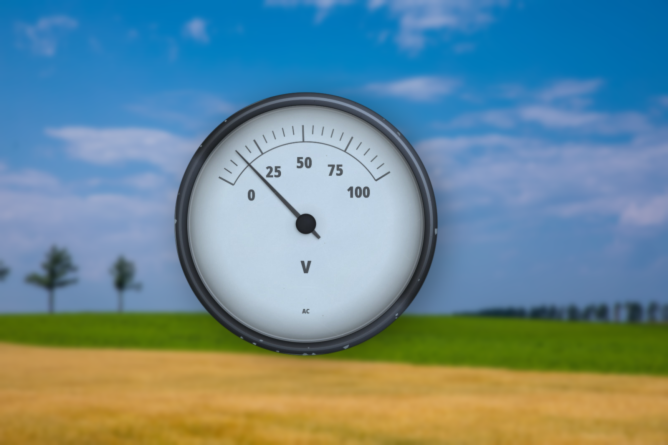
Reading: 15 V
